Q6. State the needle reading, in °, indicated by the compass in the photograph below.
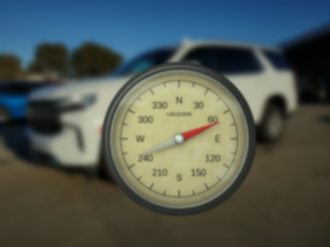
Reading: 67.5 °
